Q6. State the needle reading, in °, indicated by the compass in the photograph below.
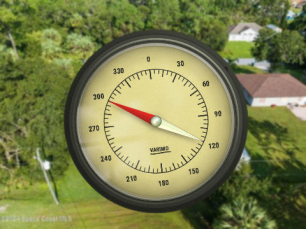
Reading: 300 °
